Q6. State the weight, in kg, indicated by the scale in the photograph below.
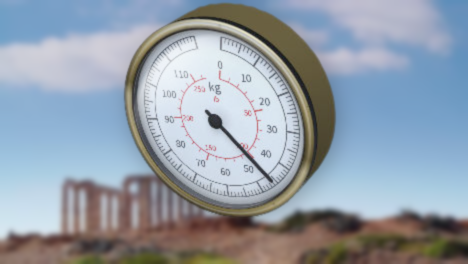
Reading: 45 kg
